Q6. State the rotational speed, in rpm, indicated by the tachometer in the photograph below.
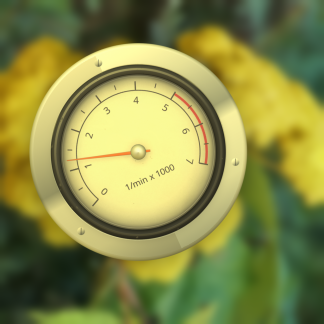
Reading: 1250 rpm
